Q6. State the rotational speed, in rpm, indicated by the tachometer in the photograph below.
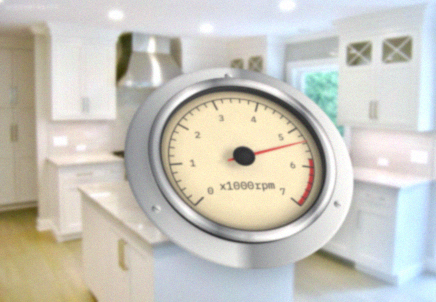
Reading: 5400 rpm
